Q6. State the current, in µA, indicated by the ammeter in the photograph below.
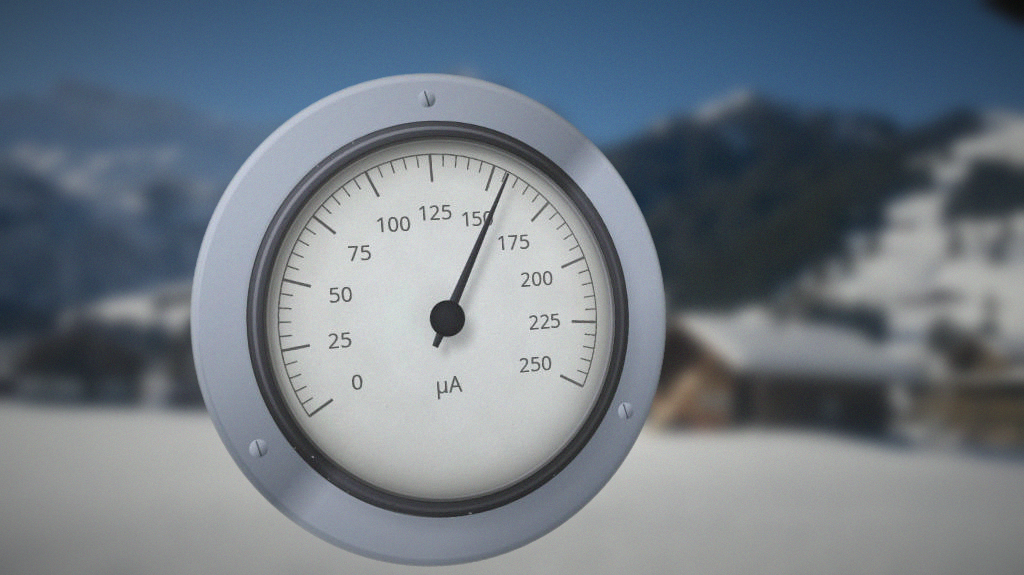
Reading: 155 µA
